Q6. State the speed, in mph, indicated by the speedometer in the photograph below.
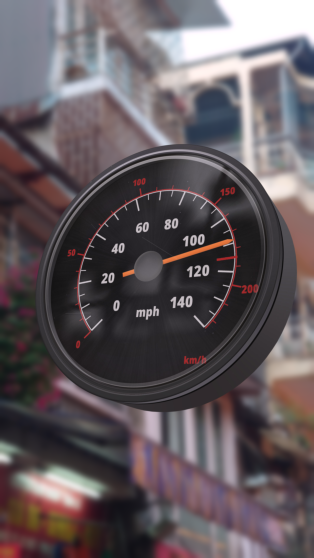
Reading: 110 mph
